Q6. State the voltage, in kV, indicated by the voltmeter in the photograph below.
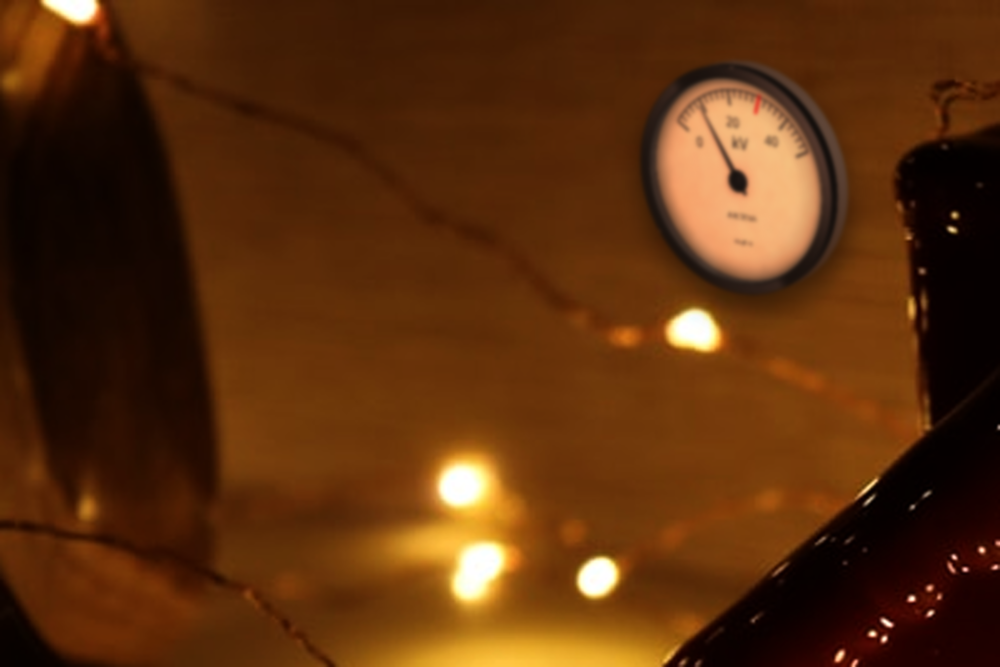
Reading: 10 kV
